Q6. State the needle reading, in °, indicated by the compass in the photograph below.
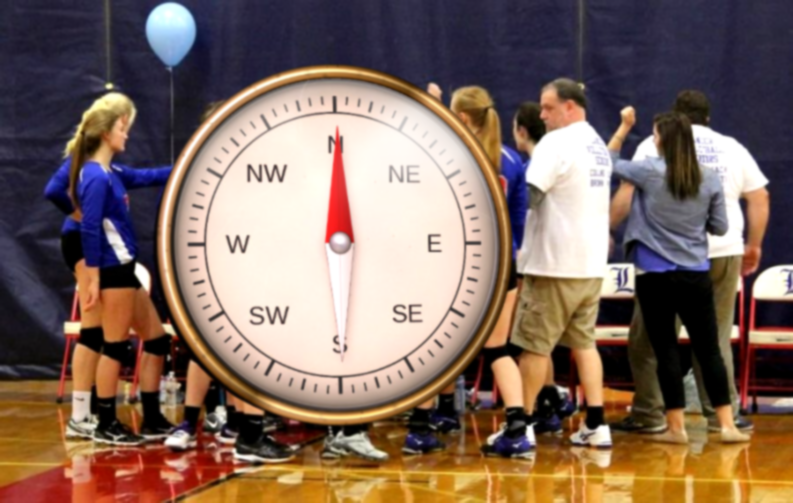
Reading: 0 °
